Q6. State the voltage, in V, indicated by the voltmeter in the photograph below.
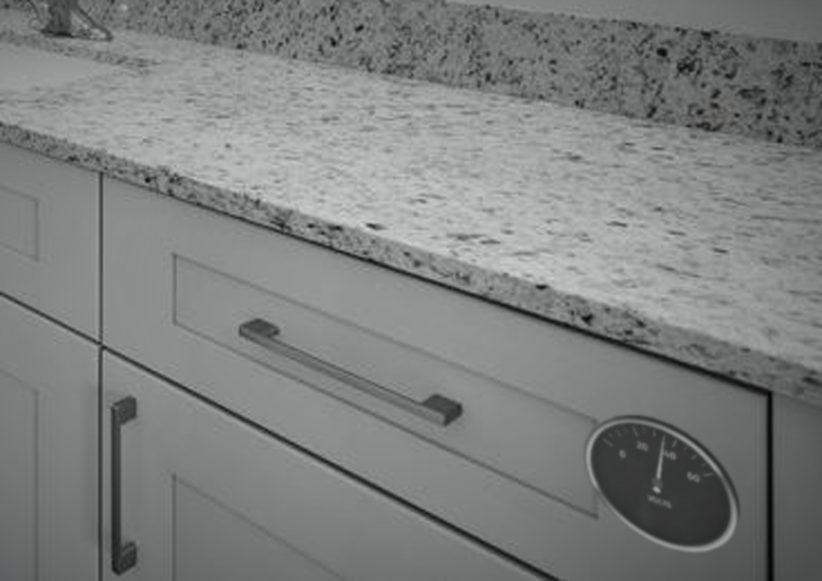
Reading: 35 V
